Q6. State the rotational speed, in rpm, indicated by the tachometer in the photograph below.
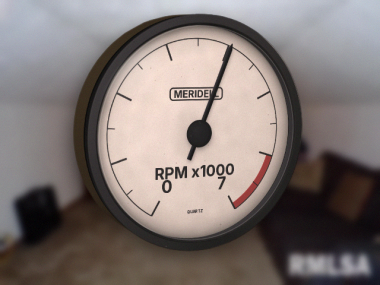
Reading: 4000 rpm
